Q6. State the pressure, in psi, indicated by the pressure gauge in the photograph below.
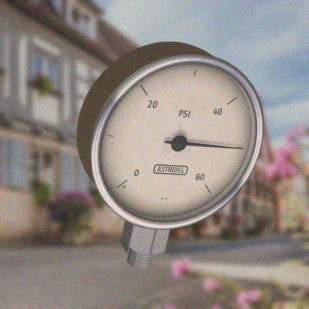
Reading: 50 psi
